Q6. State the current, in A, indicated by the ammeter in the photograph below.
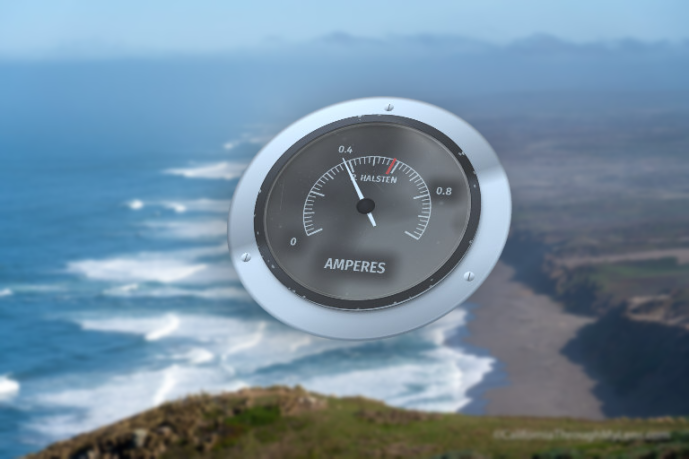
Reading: 0.38 A
